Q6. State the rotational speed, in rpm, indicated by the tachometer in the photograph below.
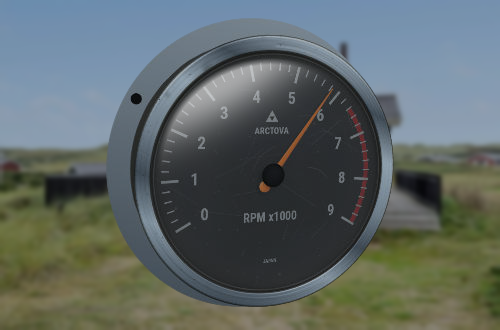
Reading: 5800 rpm
